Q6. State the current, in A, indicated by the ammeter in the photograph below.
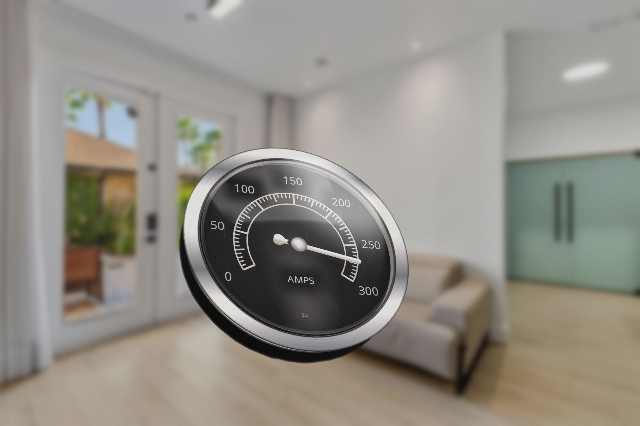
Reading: 275 A
